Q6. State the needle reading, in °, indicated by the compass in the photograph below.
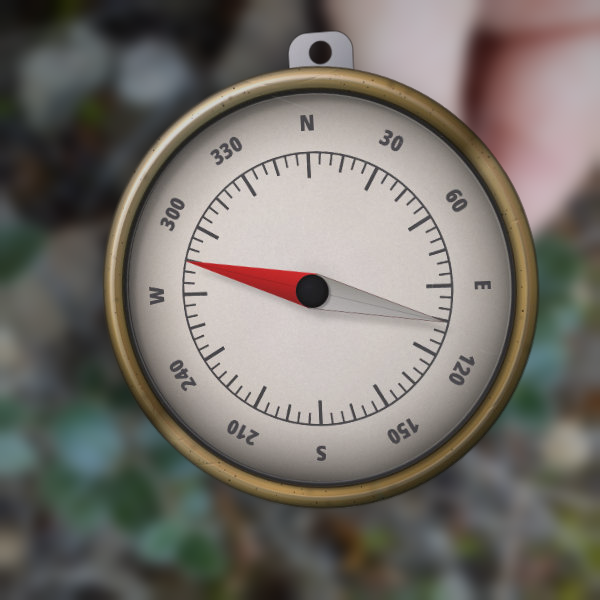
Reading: 285 °
